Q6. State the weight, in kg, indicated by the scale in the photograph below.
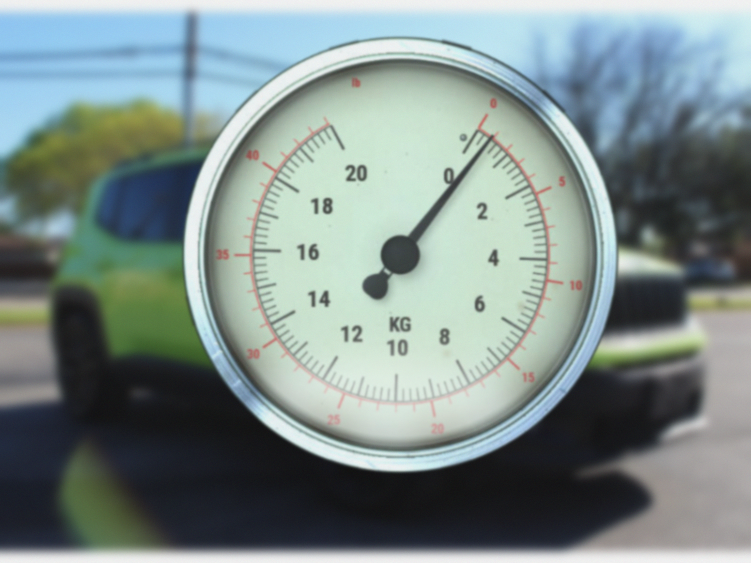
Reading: 0.4 kg
